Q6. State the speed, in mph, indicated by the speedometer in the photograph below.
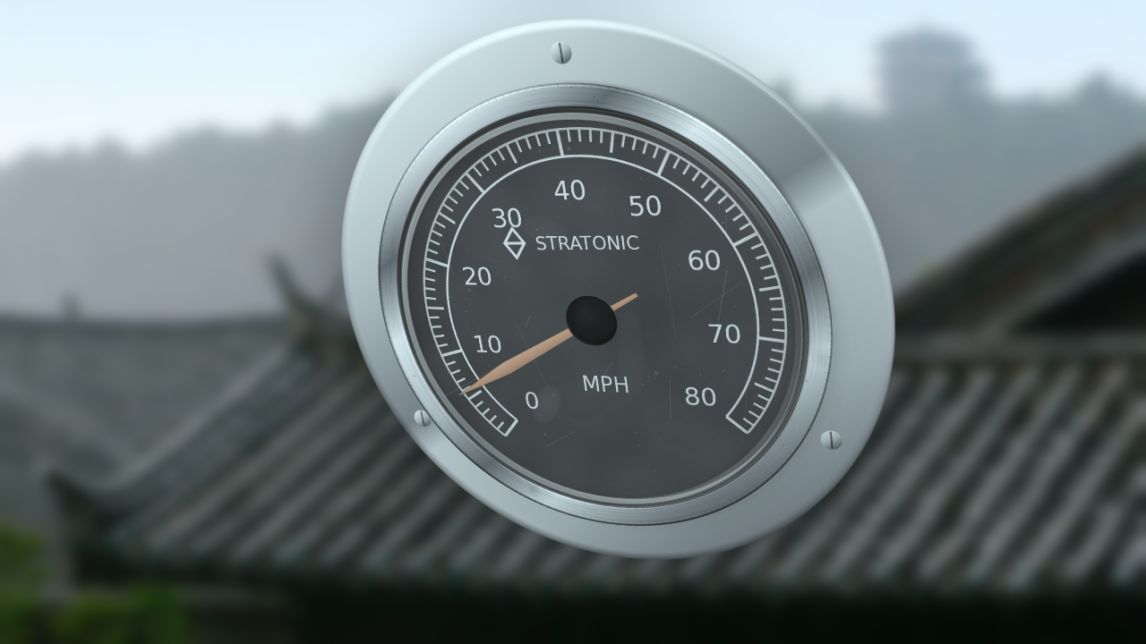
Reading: 6 mph
